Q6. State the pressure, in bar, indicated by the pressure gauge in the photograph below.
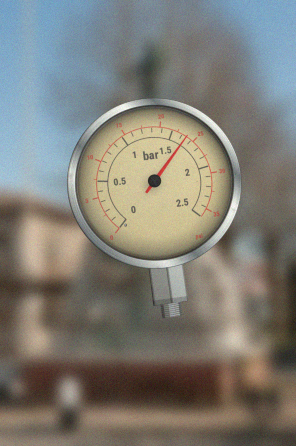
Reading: 1.65 bar
